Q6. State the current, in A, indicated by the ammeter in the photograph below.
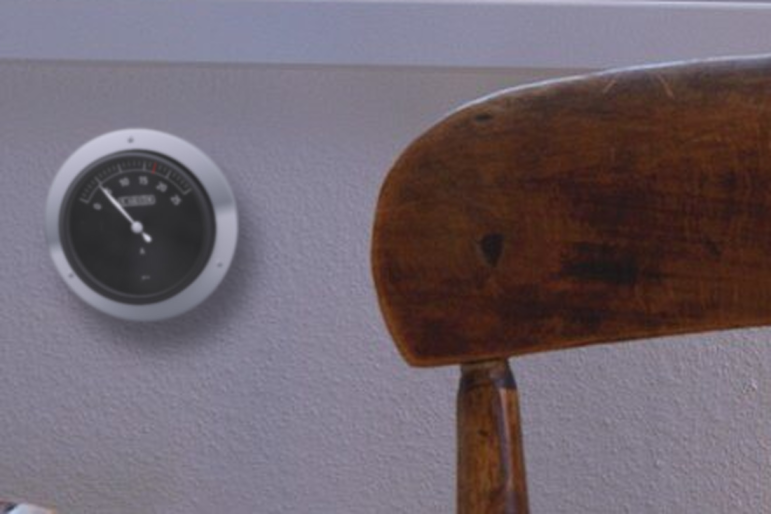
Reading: 5 A
